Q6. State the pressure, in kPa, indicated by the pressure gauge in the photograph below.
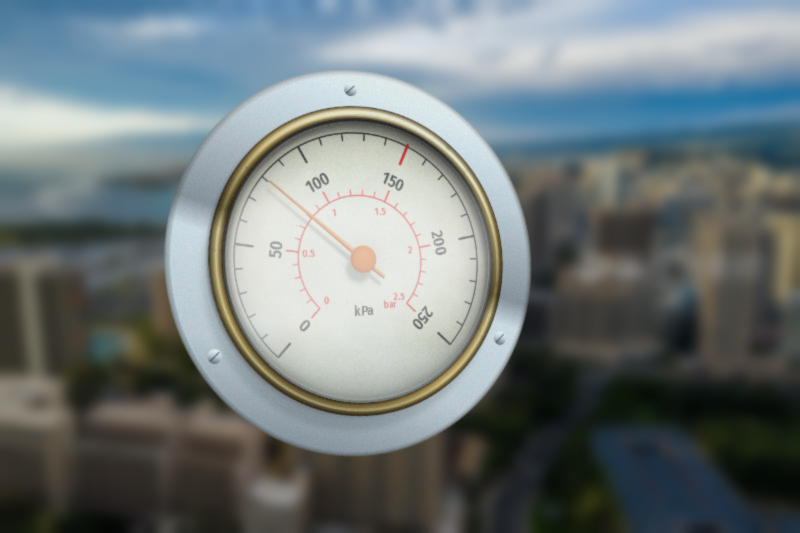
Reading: 80 kPa
